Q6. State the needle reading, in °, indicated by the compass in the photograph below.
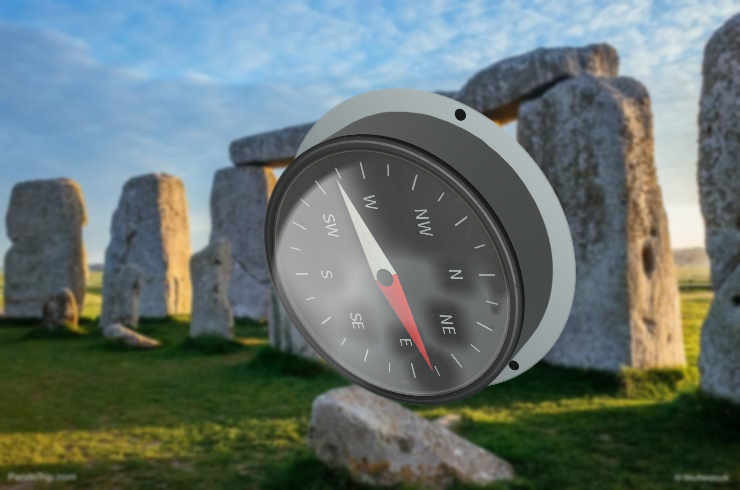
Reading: 75 °
